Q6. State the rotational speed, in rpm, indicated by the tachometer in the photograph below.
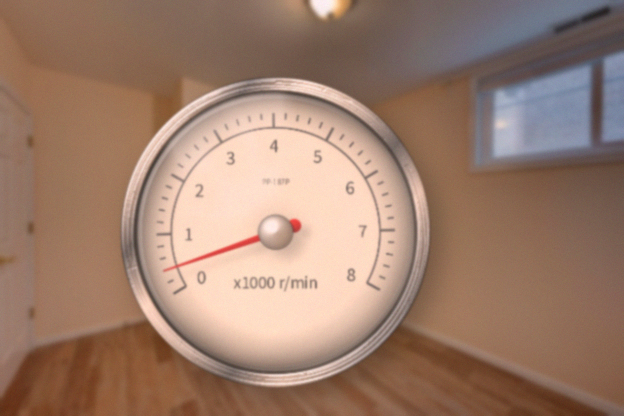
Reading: 400 rpm
